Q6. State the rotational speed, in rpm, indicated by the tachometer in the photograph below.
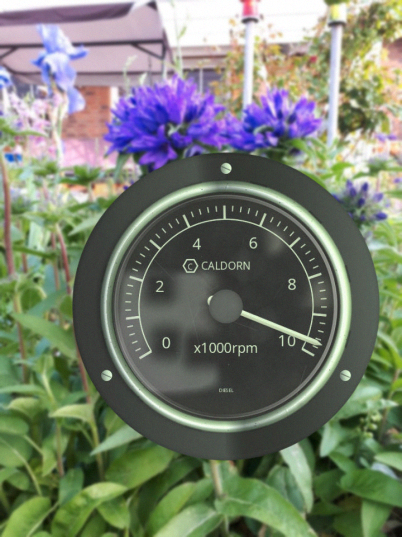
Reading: 9700 rpm
